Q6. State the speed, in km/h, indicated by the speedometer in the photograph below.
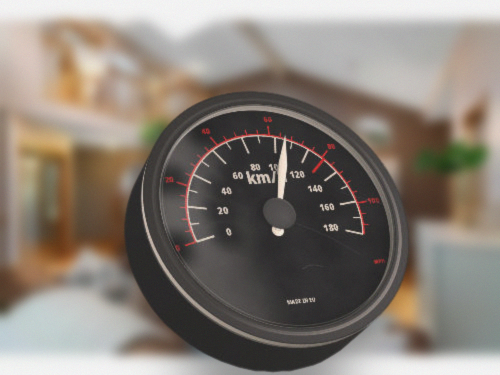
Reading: 105 km/h
